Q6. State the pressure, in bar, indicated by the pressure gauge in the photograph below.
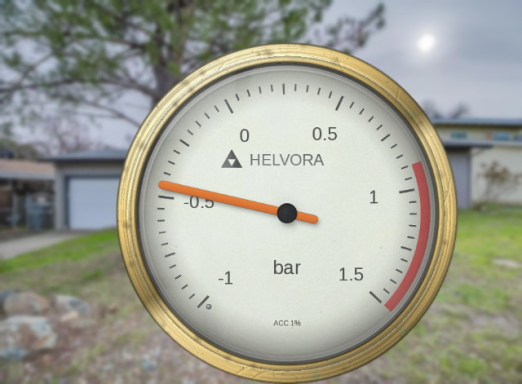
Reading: -0.45 bar
